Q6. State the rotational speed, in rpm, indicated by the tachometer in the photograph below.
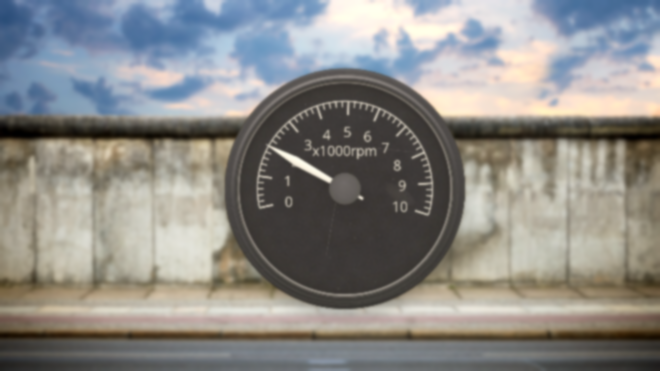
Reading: 2000 rpm
